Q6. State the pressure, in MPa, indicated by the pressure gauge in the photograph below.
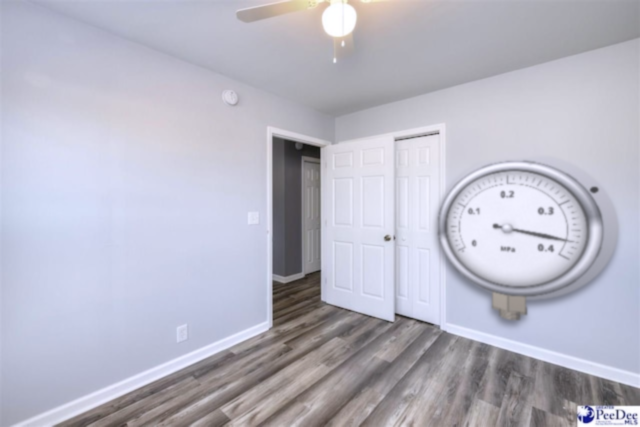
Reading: 0.37 MPa
